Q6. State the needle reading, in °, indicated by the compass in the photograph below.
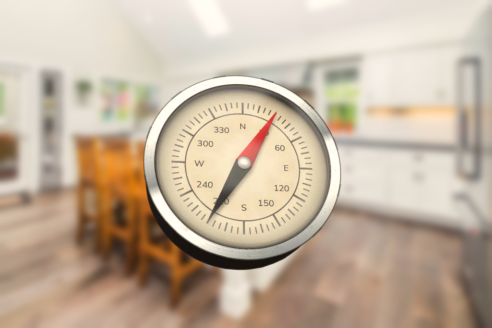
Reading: 30 °
